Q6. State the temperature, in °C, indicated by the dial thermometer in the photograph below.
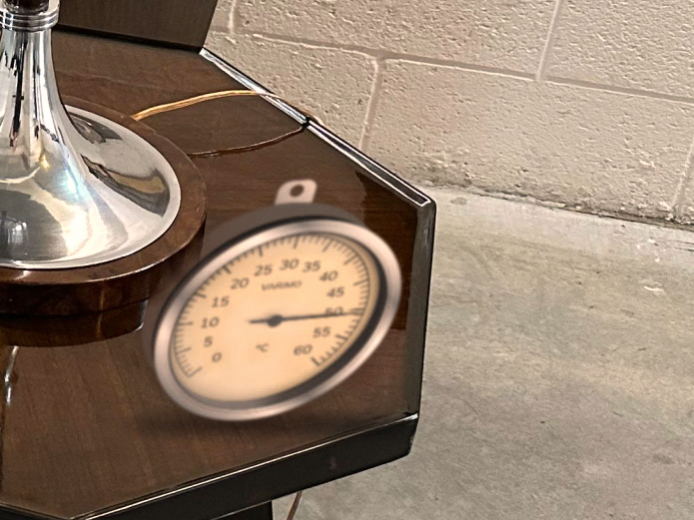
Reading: 50 °C
